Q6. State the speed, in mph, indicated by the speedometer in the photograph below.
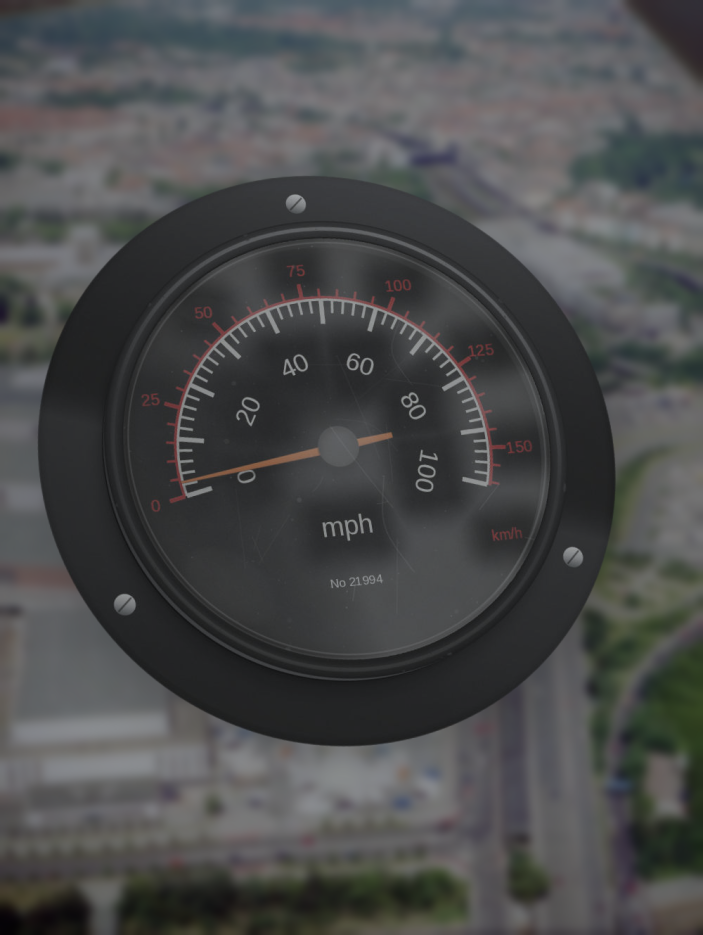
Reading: 2 mph
